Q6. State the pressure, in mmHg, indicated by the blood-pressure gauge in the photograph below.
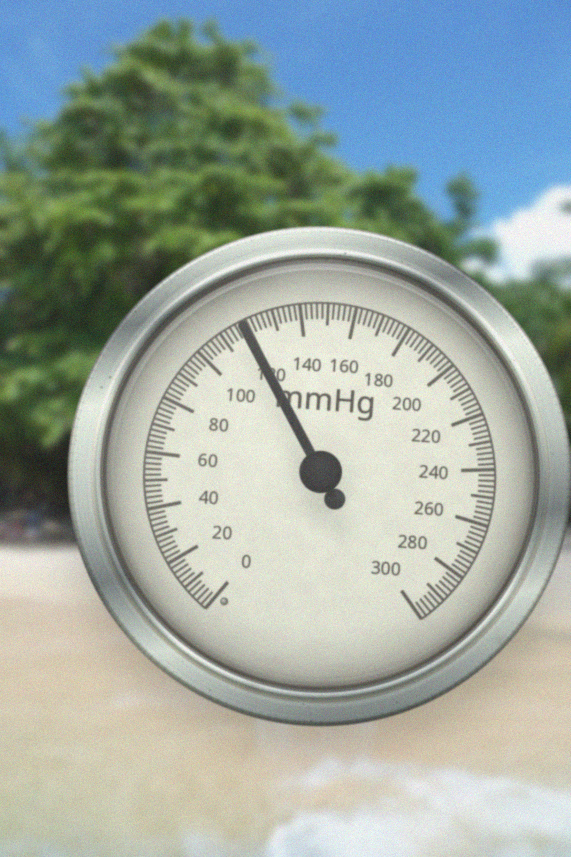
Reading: 118 mmHg
